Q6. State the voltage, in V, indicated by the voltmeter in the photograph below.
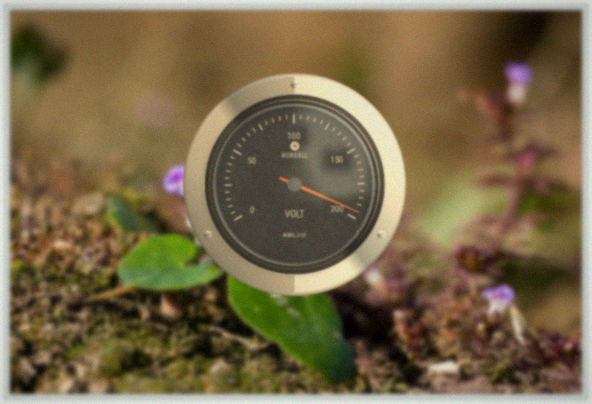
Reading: 195 V
